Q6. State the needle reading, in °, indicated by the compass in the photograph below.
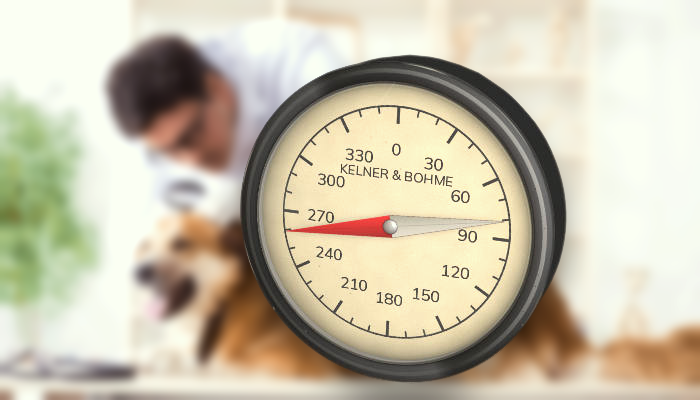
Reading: 260 °
